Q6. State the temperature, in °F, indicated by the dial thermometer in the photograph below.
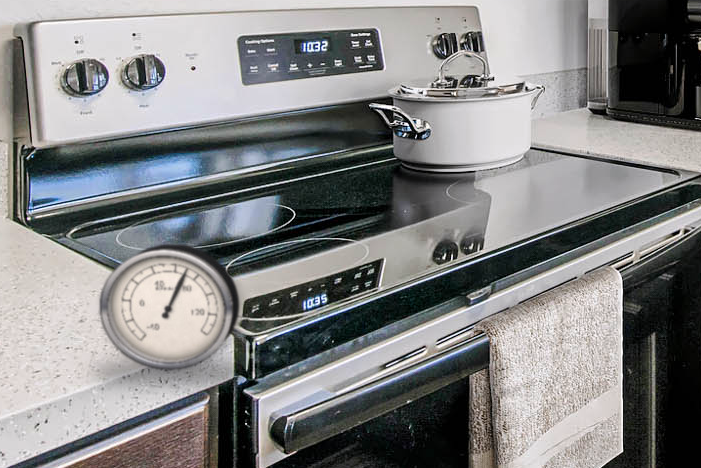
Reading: 70 °F
